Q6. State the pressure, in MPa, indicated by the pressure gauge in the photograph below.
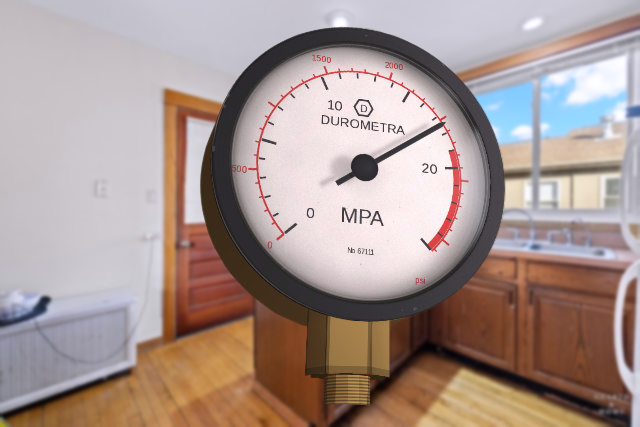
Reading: 17.5 MPa
